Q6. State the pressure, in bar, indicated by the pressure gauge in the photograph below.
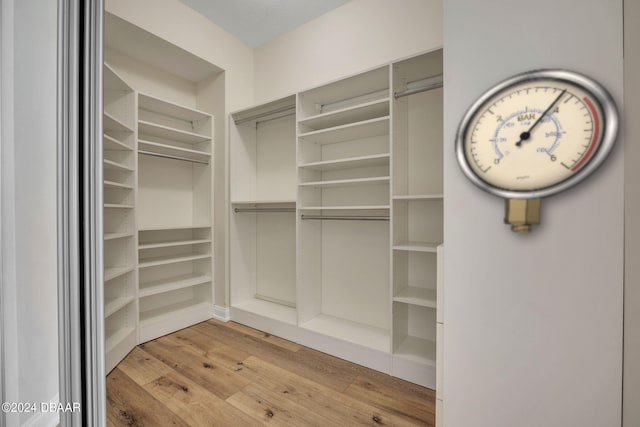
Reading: 3.8 bar
